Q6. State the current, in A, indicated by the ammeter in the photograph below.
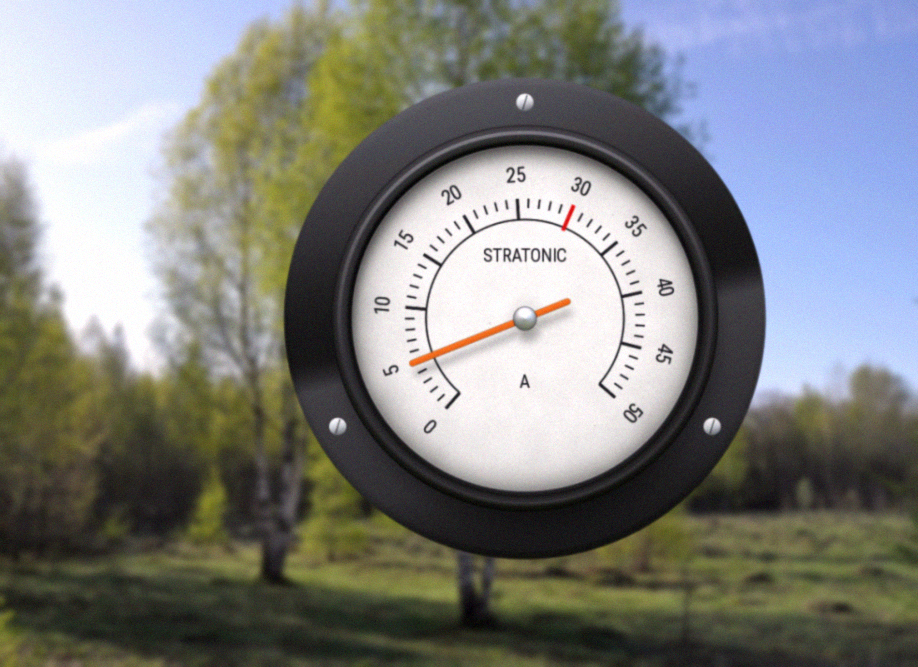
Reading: 5 A
